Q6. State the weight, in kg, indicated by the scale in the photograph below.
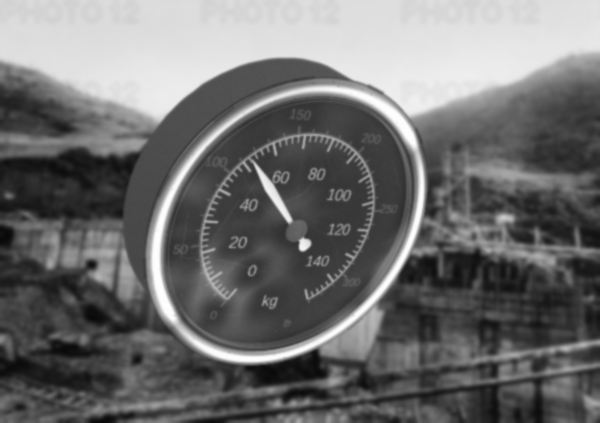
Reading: 52 kg
